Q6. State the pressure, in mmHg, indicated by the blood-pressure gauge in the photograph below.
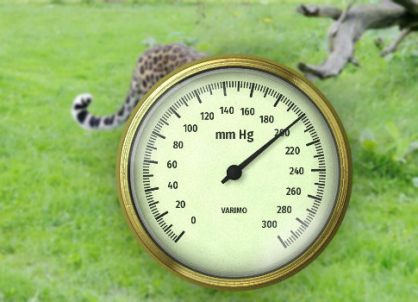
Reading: 200 mmHg
